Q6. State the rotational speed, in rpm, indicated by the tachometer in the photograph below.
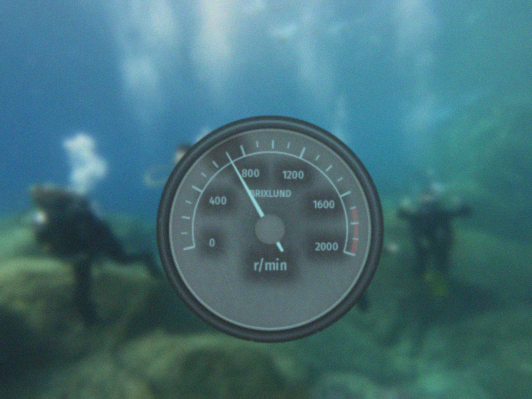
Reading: 700 rpm
